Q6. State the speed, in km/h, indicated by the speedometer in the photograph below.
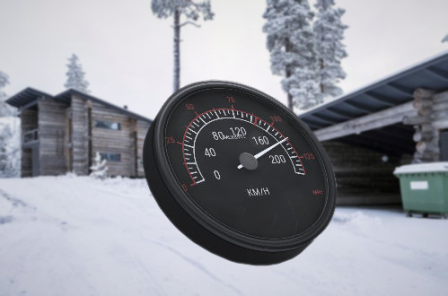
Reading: 180 km/h
